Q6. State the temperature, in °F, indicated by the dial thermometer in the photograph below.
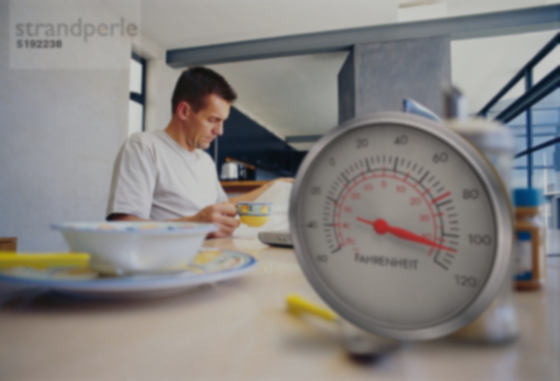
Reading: 108 °F
